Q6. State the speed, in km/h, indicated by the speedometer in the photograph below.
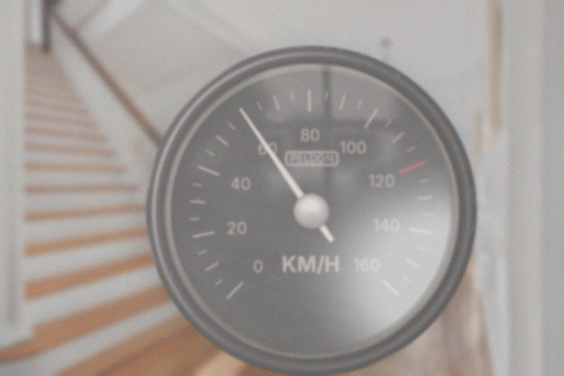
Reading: 60 km/h
